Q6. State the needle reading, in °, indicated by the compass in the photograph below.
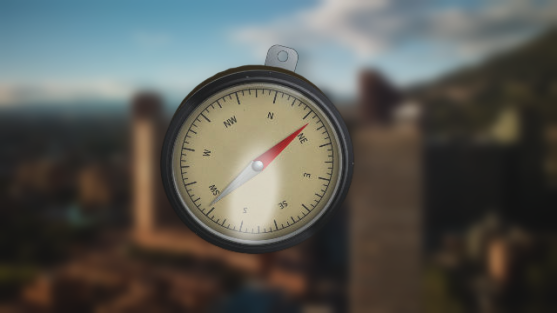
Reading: 35 °
